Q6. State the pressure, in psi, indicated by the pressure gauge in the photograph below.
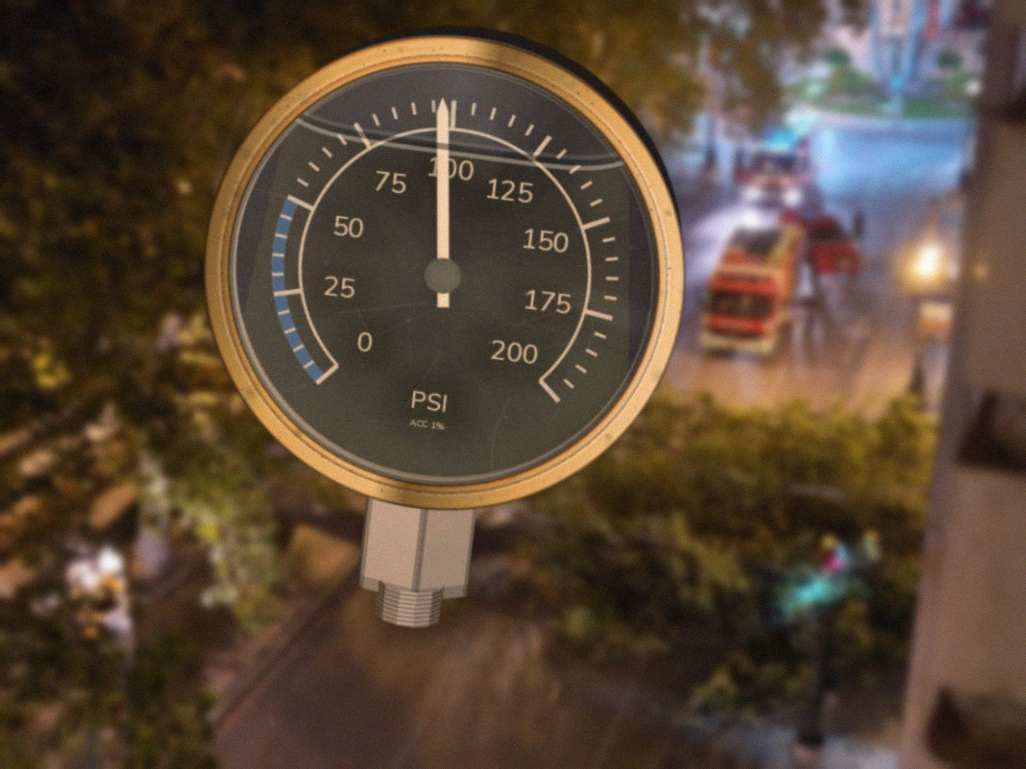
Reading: 97.5 psi
